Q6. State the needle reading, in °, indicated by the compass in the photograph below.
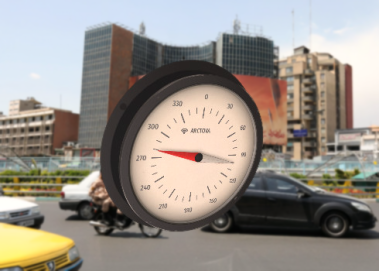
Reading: 280 °
